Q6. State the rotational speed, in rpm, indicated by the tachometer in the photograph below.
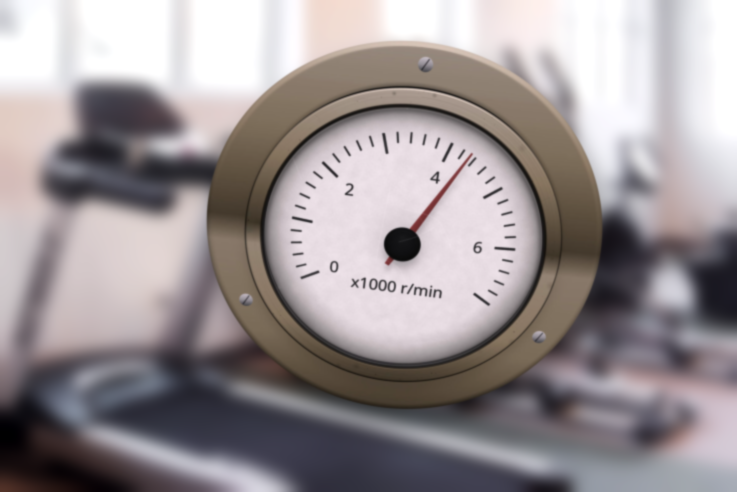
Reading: 4300 rpm
